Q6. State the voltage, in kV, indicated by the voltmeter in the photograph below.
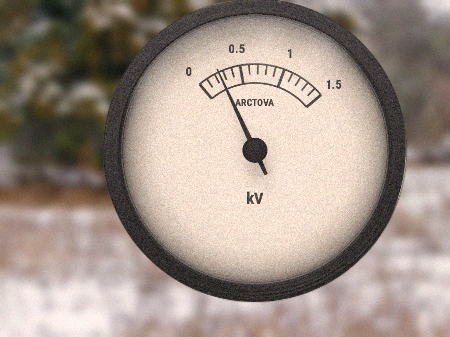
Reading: 0.25 kV
